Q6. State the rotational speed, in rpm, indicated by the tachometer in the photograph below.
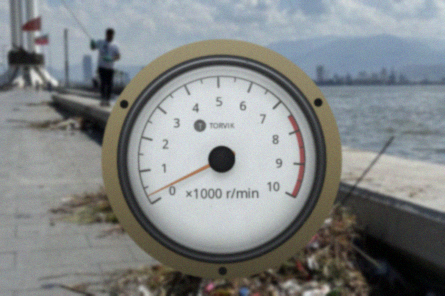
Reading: 250 rpm
